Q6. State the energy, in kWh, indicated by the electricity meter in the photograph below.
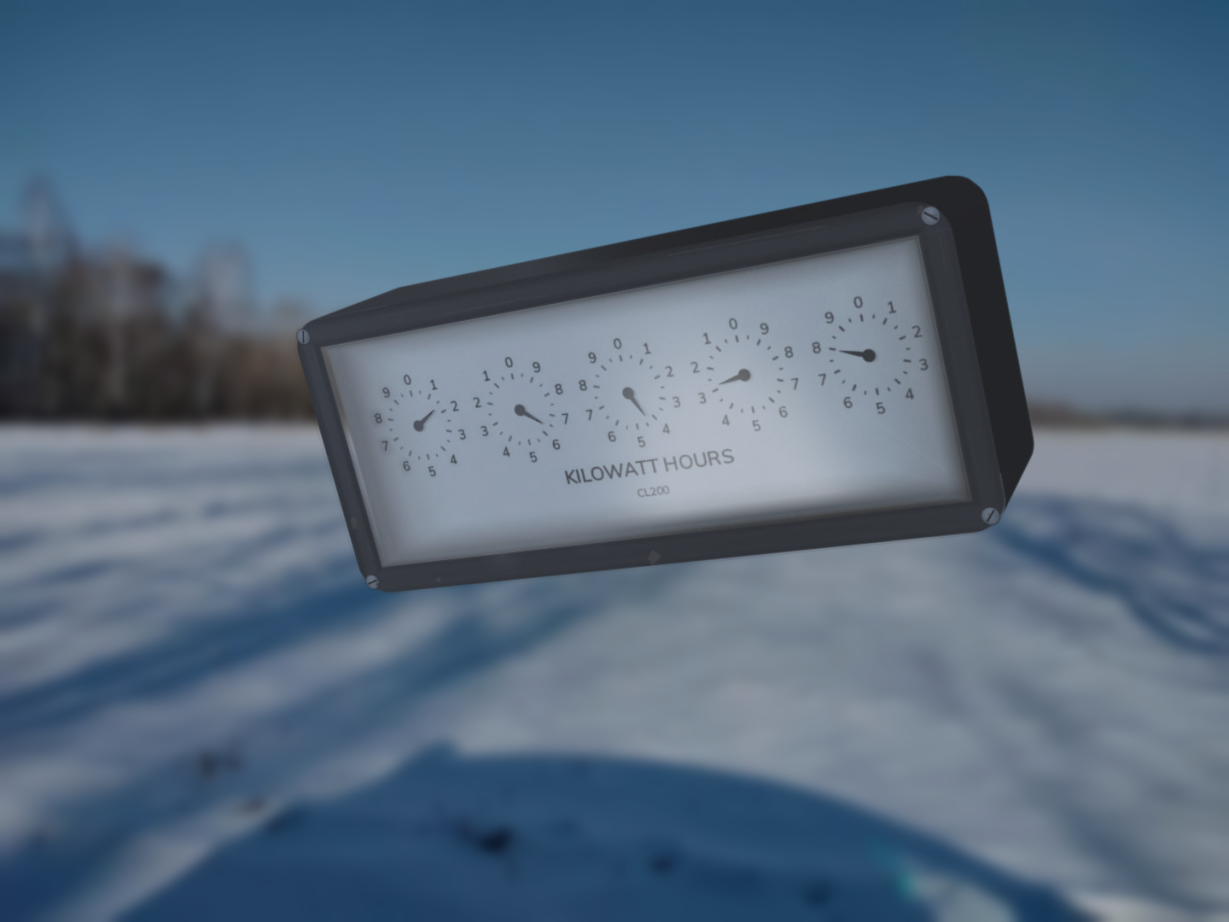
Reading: 16428 kWh
